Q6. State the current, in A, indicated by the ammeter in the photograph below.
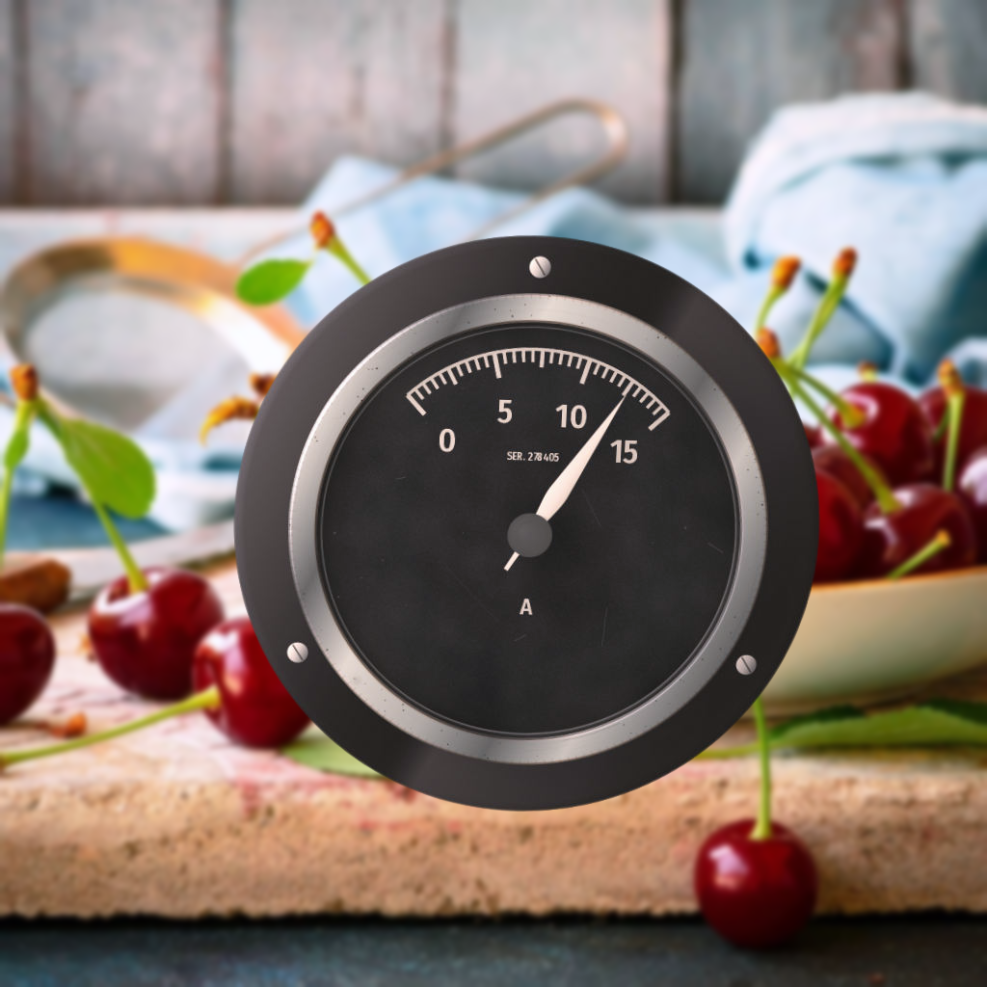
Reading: 12.5 A
